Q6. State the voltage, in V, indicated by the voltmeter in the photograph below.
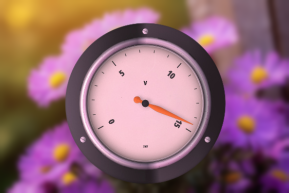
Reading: 14.5 V
